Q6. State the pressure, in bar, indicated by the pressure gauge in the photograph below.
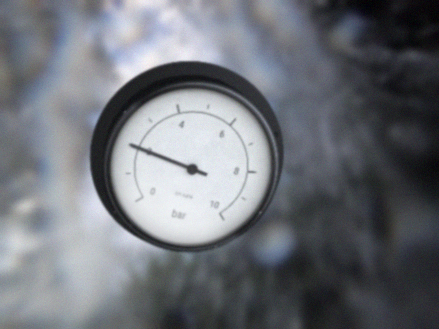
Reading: 2 bar
